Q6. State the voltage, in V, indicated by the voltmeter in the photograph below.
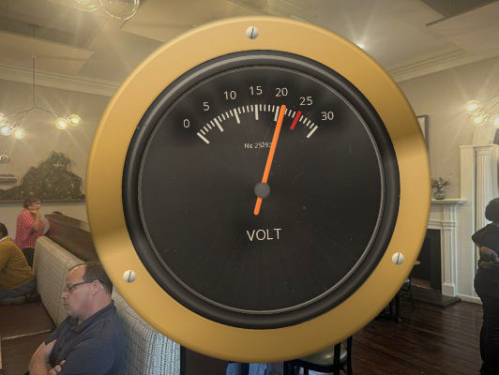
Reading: 21 V
